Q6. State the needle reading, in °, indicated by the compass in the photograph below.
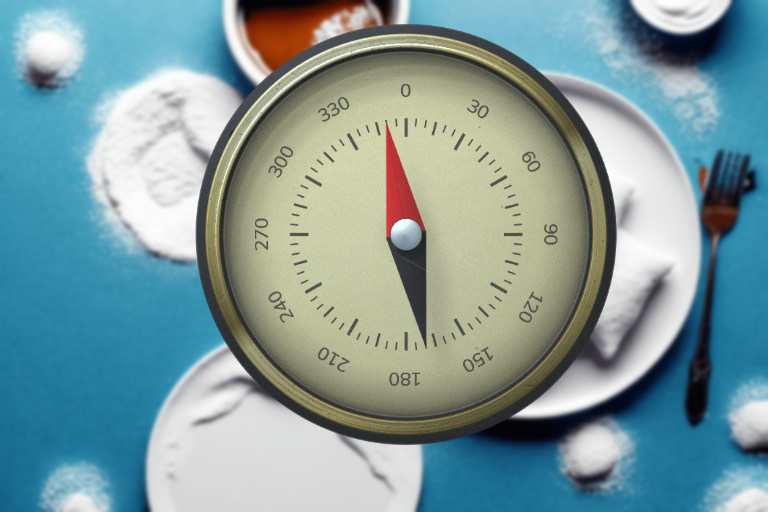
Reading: 350 °
